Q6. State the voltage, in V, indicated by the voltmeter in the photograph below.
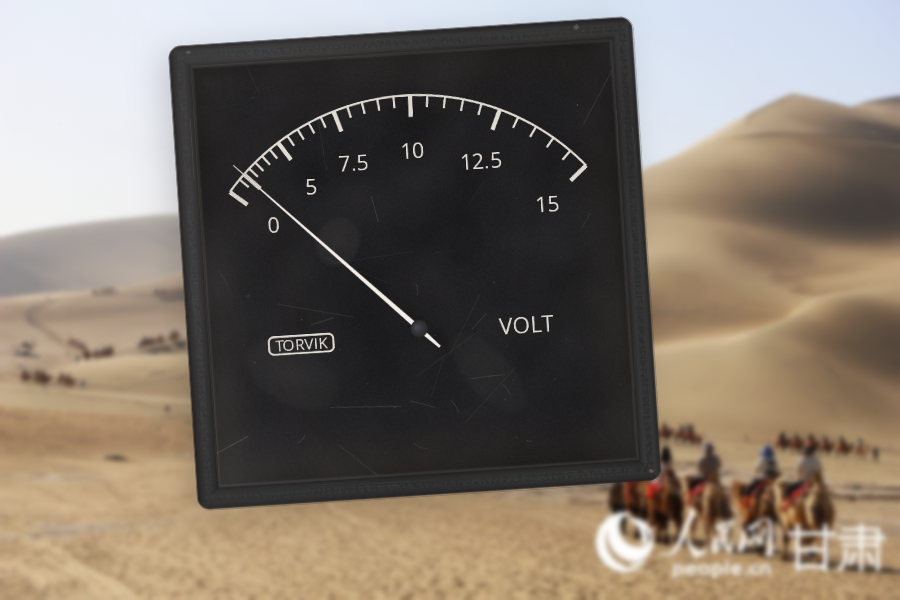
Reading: 2.5 V
